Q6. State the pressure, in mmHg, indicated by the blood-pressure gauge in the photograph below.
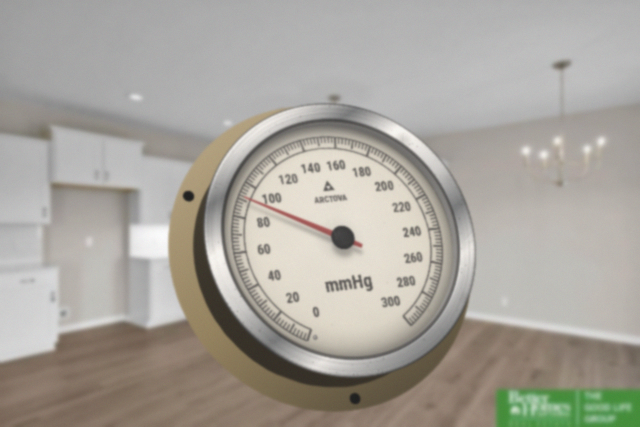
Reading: 90 mmHg
